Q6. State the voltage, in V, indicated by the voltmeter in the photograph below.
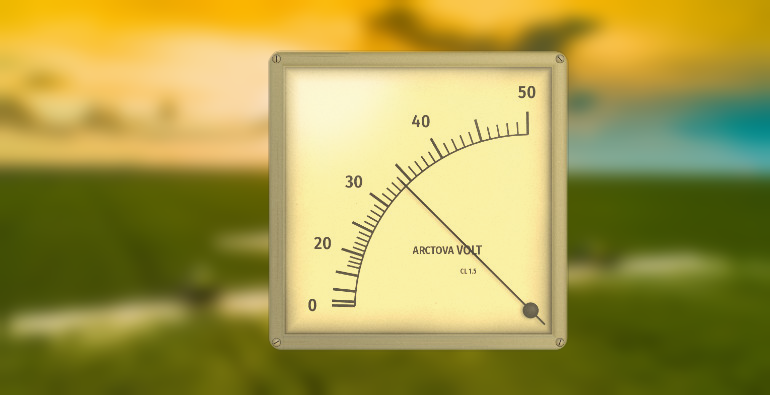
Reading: 34 V
